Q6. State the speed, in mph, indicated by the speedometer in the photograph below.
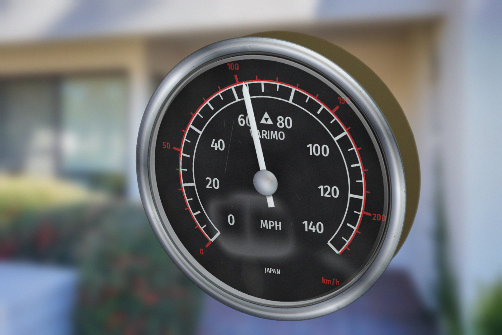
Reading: 65 mph
